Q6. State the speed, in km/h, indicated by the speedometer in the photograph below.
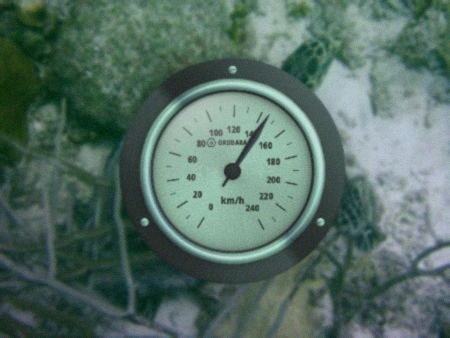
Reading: 145 km/h
